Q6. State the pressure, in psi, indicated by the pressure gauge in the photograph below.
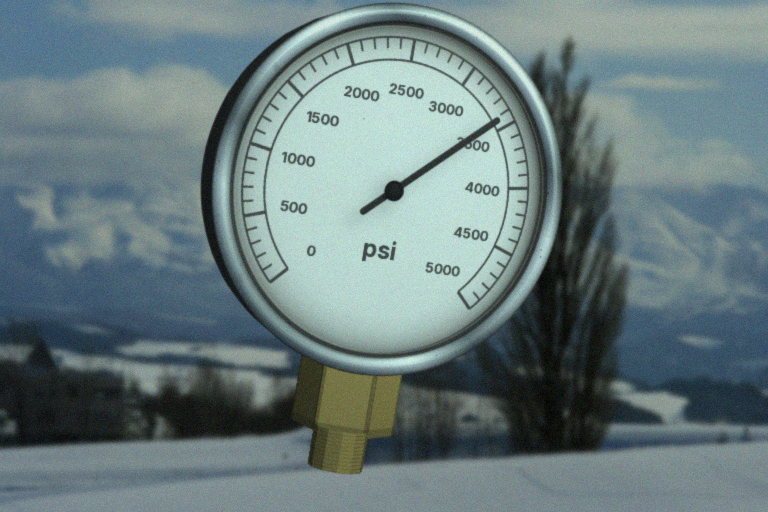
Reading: 3400 psi
